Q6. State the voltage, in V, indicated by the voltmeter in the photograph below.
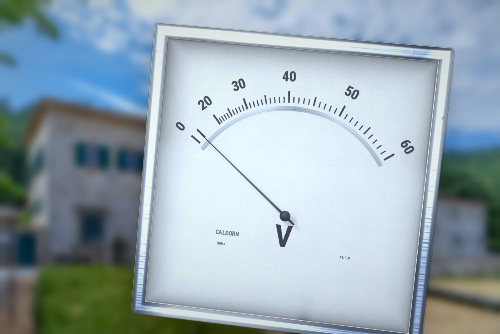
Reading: 10 V
